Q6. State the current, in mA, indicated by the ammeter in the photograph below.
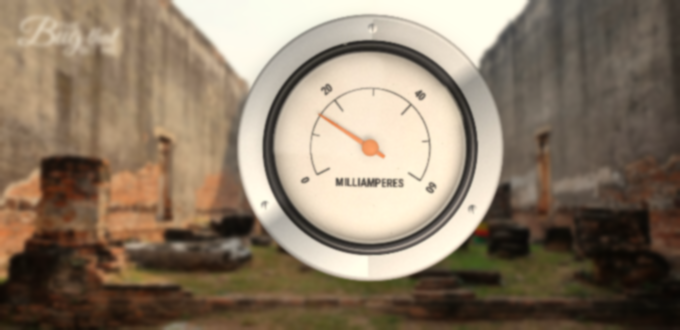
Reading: 15 mA
